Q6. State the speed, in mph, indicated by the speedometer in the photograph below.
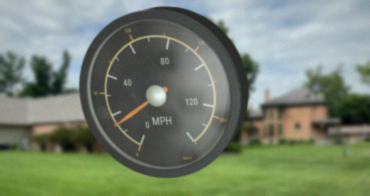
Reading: 15 mph
